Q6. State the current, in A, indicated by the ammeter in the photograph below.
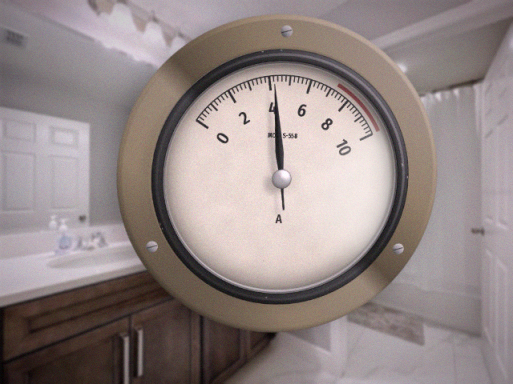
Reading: 4.2 A
